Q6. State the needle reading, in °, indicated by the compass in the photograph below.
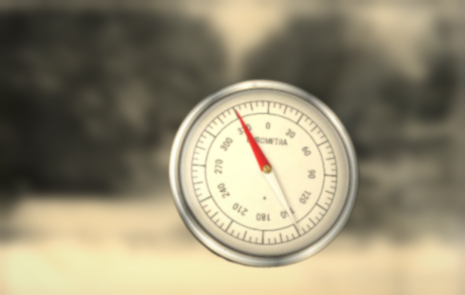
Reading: 330 °
